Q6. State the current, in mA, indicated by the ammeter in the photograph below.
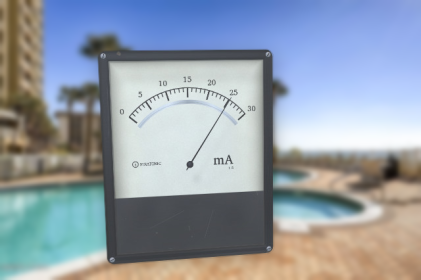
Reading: 25 mA
